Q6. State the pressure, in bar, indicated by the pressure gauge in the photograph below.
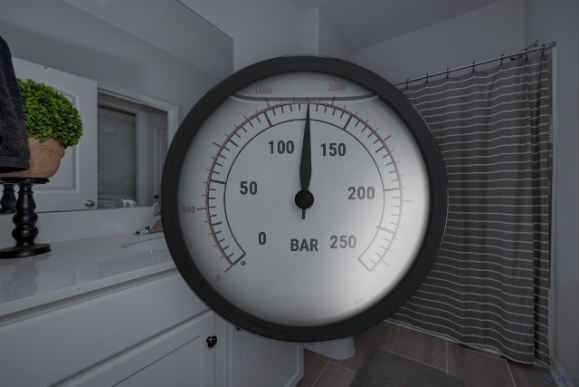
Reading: 125 bar
